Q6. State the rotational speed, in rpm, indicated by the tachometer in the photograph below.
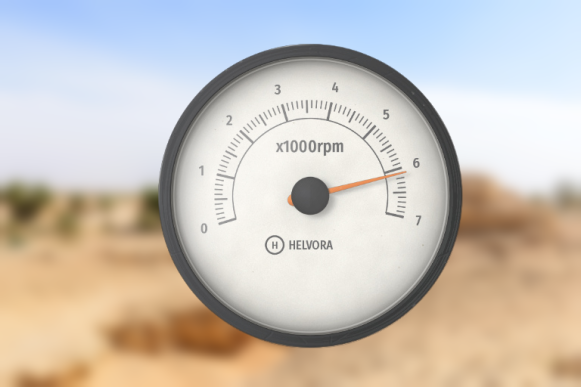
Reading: 6100 rpm
